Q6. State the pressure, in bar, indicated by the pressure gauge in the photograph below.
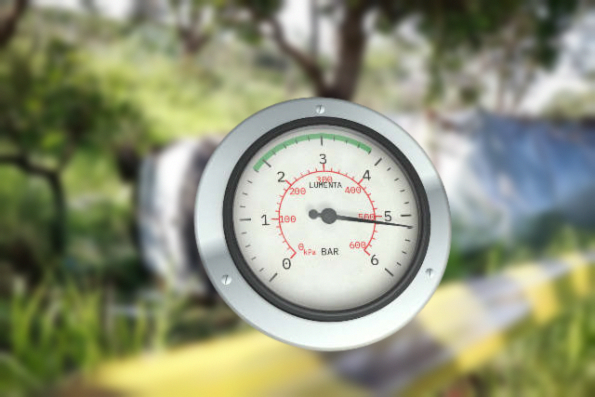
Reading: 5.2 bar
